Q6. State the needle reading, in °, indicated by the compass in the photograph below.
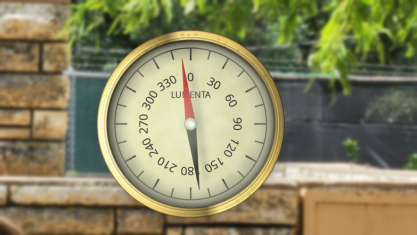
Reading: 352.5 °
